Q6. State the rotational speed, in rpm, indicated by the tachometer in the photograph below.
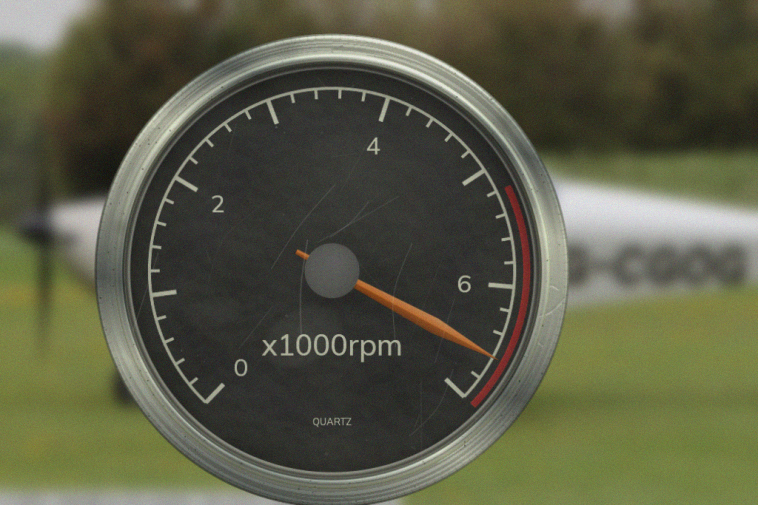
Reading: 6600 rpm
